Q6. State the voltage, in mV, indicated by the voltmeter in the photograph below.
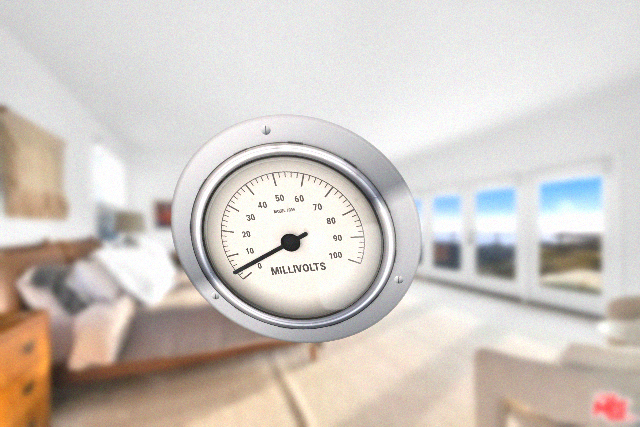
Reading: 4 mV
